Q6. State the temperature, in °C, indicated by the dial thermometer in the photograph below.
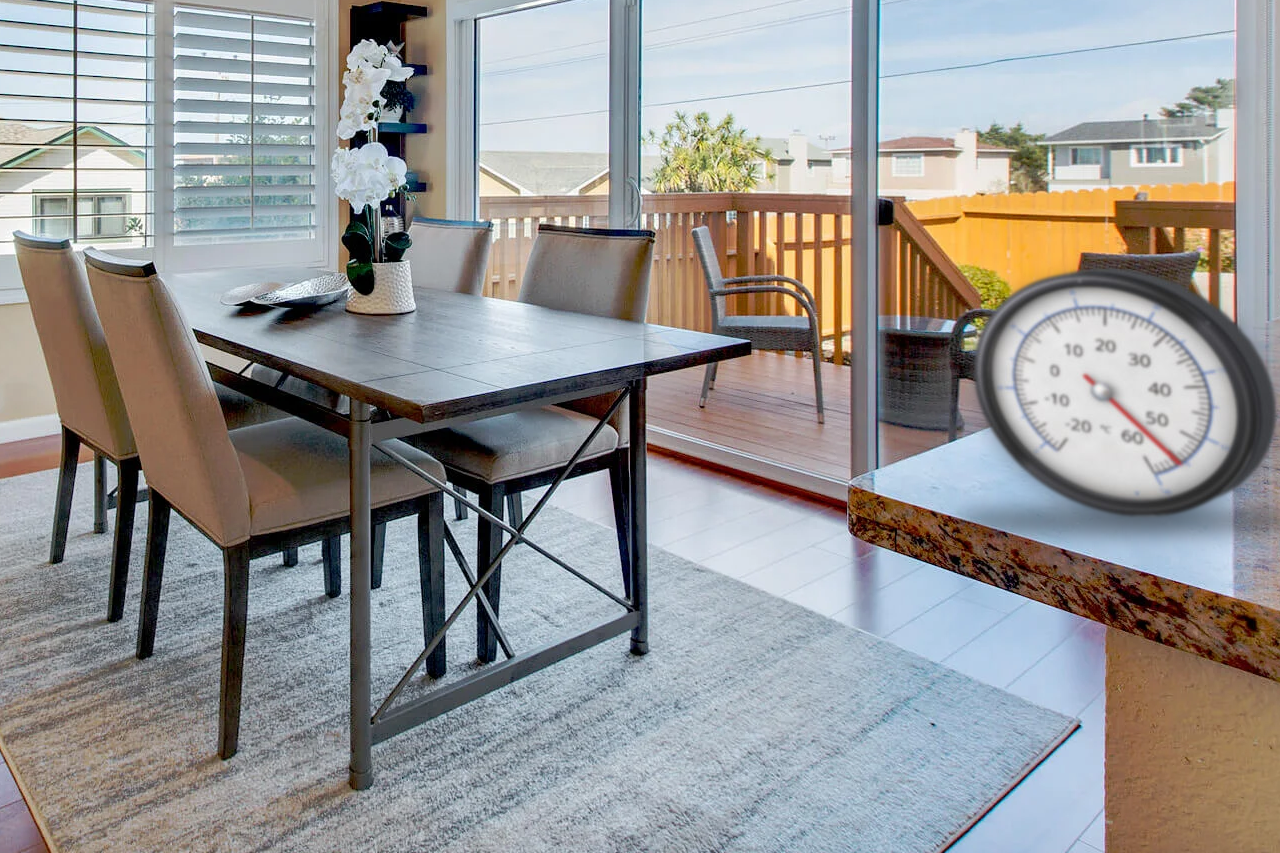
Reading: 55 °C
